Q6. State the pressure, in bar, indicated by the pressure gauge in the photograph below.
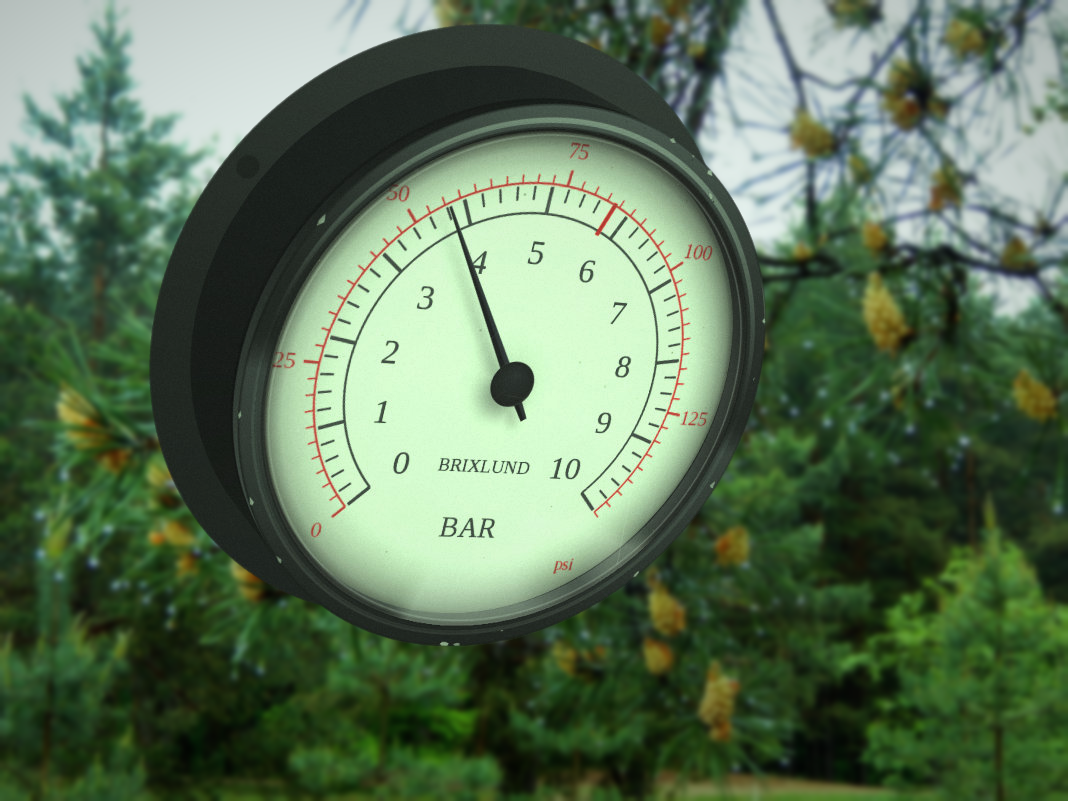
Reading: 3.8 bar
